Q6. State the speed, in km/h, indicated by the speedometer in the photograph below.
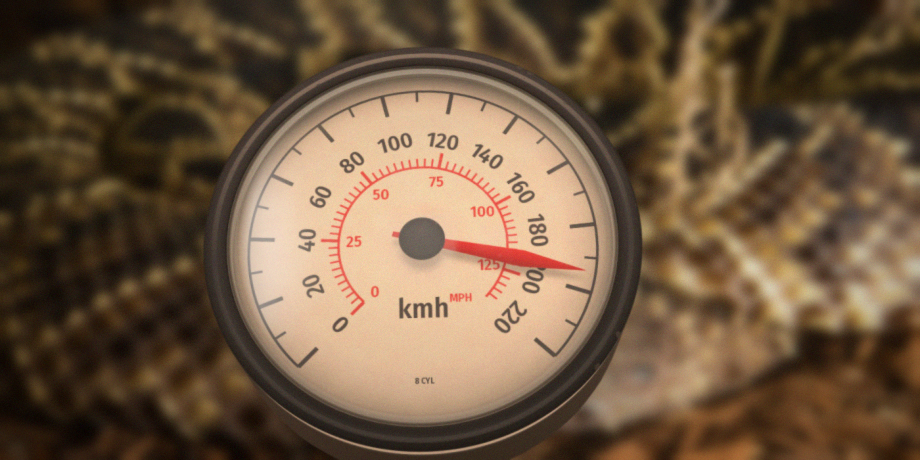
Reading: 195 km/h
